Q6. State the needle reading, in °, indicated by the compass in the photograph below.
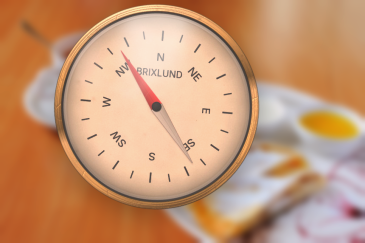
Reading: 322.5 °
